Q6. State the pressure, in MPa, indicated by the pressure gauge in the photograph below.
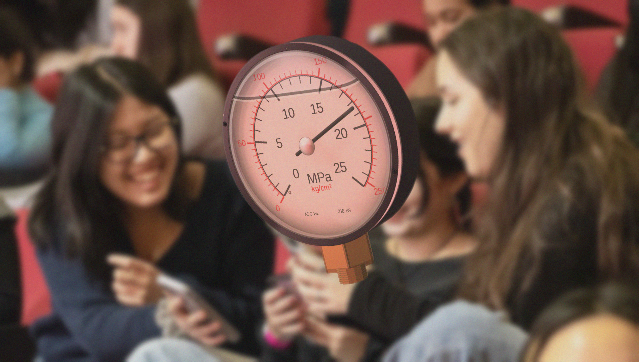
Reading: 18.5 MPa
